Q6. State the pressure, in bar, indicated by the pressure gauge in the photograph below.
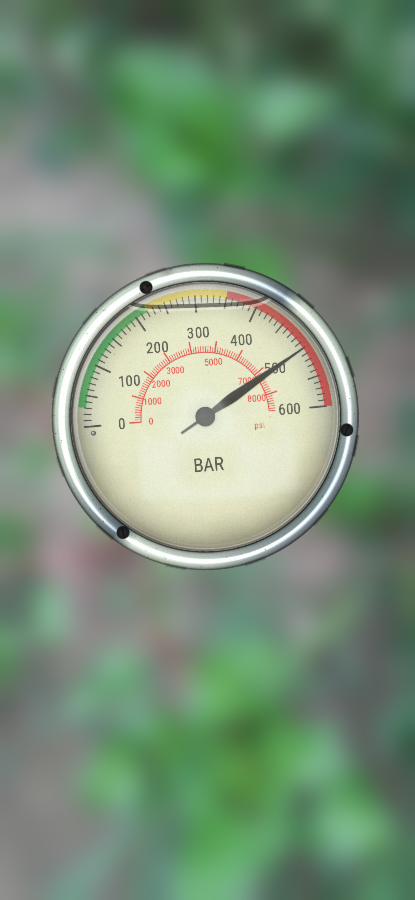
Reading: 500 bar
